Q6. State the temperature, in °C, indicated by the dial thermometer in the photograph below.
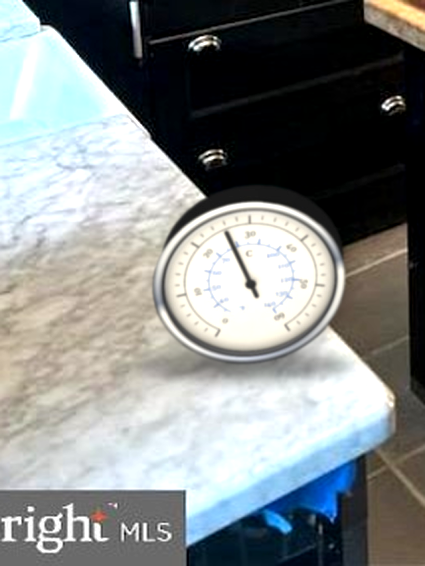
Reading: 26 °C
